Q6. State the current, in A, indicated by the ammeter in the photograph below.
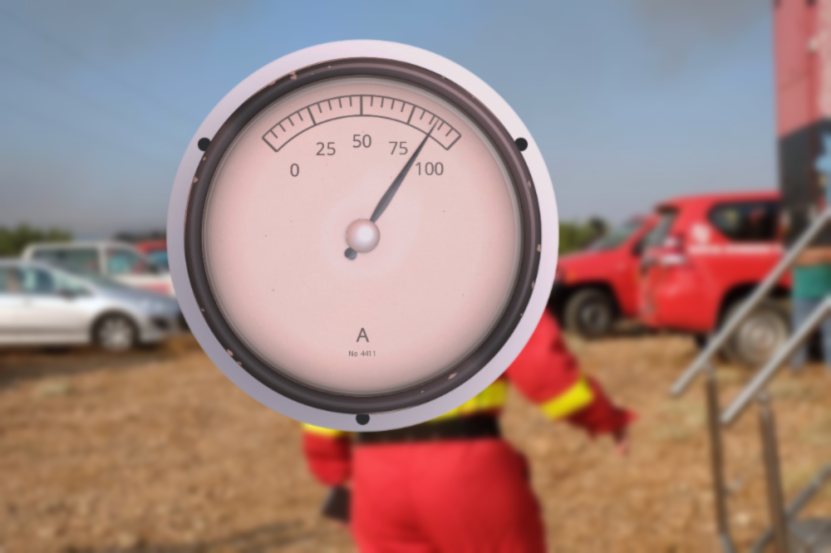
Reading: 87.5 A
